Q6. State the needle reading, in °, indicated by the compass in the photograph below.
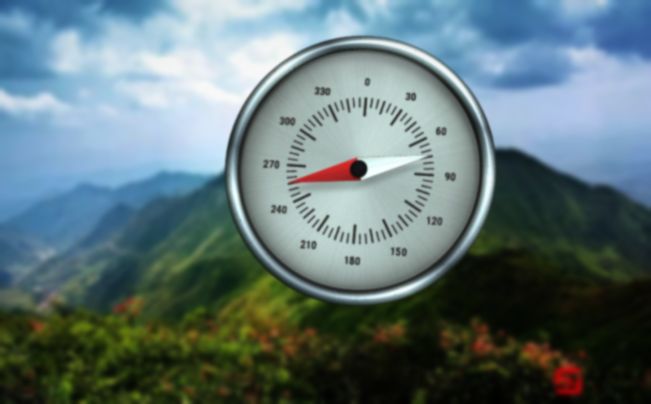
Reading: 255 °
